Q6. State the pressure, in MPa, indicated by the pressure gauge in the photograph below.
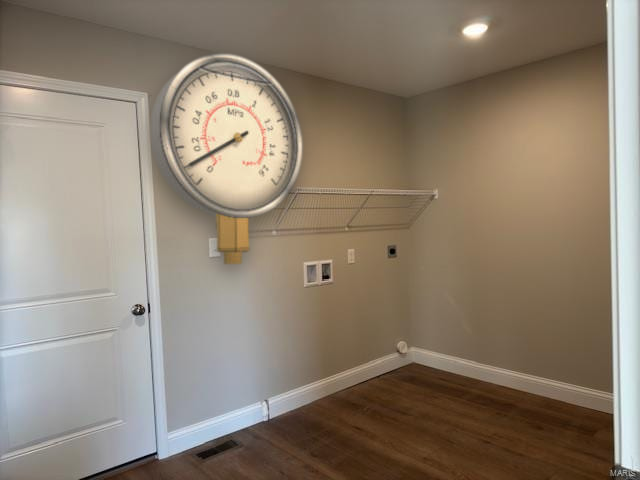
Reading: 0.1 MPa
